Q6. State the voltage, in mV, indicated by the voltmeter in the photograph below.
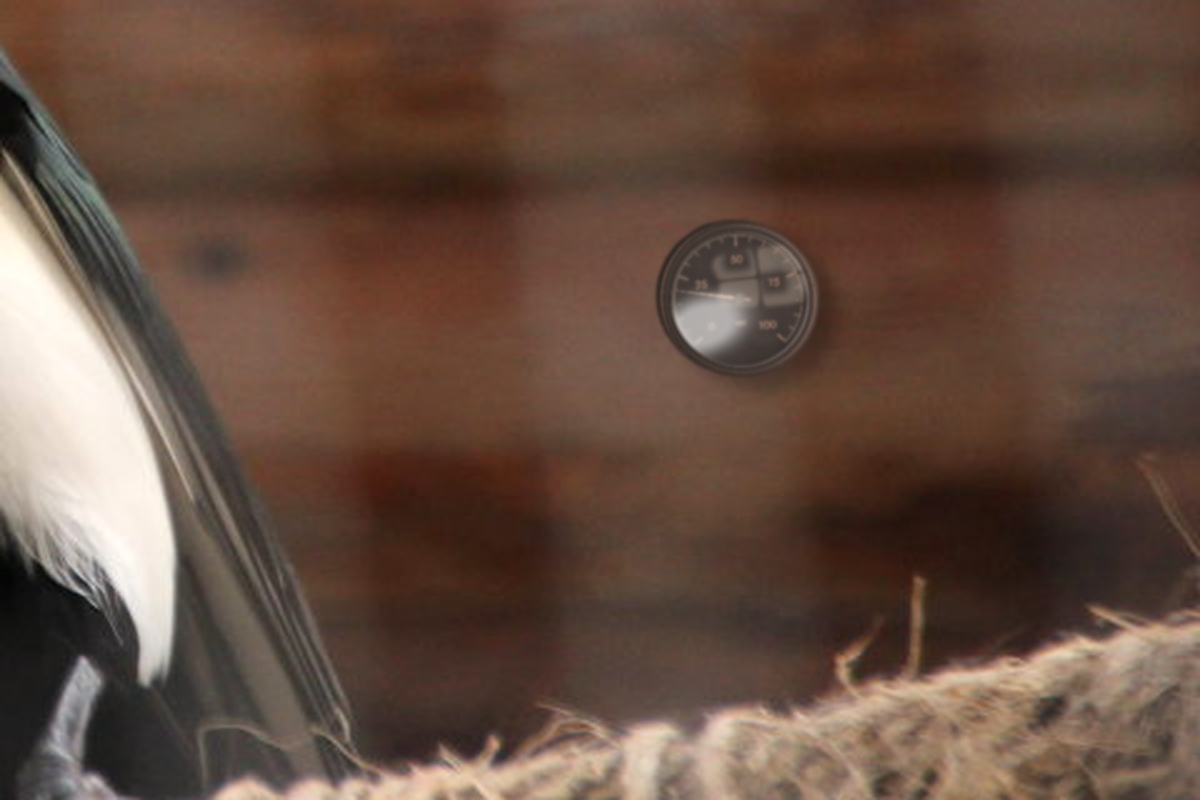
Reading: 20 mV
